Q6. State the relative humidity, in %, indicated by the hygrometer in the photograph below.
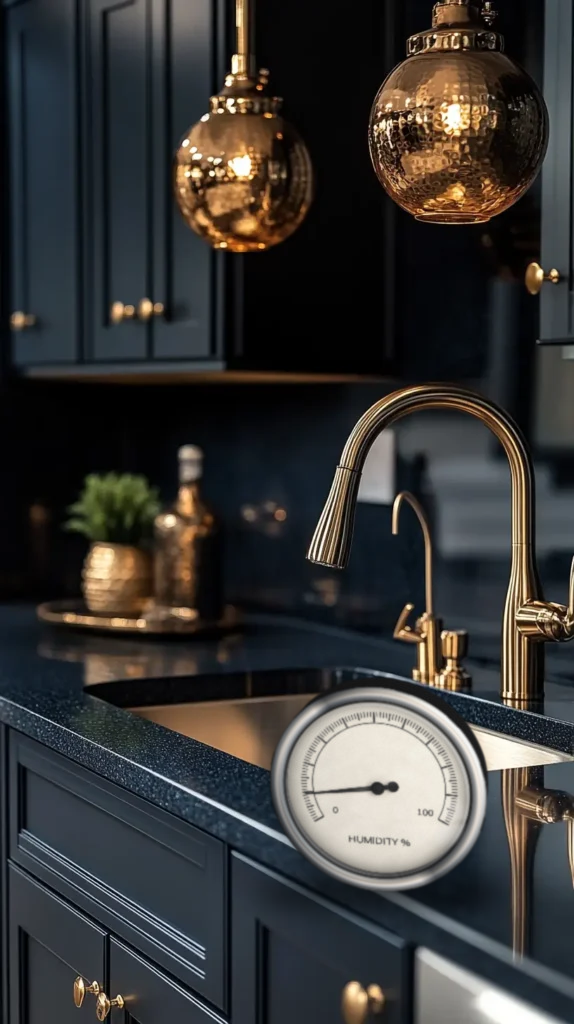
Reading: 10 %
